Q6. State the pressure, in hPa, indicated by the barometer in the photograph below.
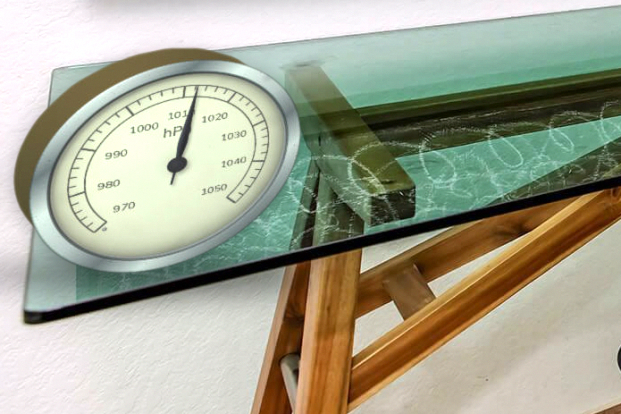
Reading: 1012 hPa
